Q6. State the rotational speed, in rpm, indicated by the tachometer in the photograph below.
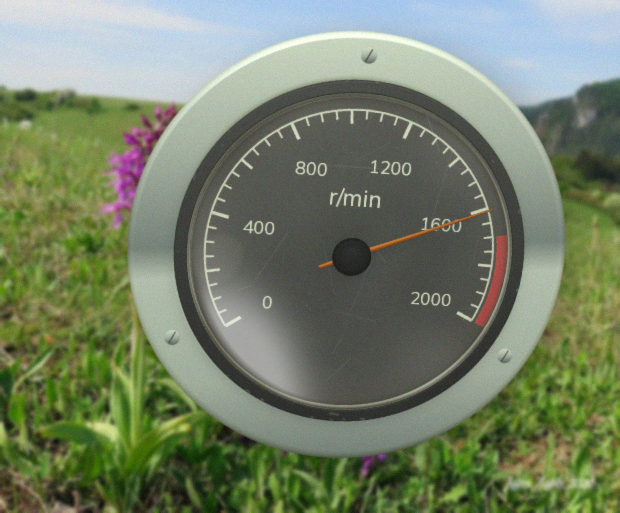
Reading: 1600 rpm
